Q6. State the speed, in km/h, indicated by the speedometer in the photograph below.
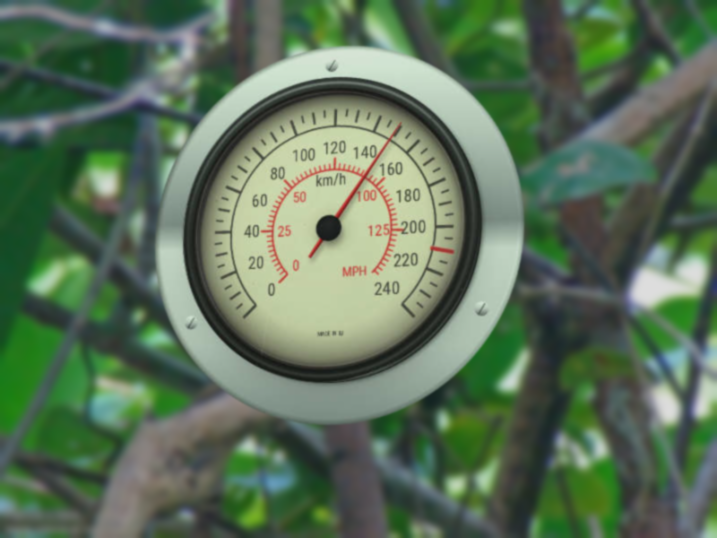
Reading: 150 km/h
